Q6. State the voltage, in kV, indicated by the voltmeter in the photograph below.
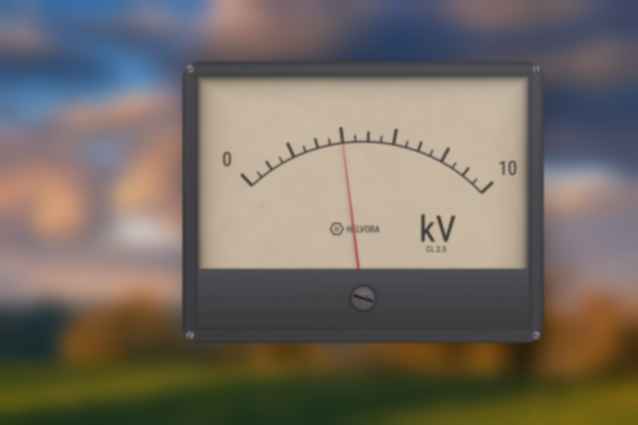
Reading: 4 kV
